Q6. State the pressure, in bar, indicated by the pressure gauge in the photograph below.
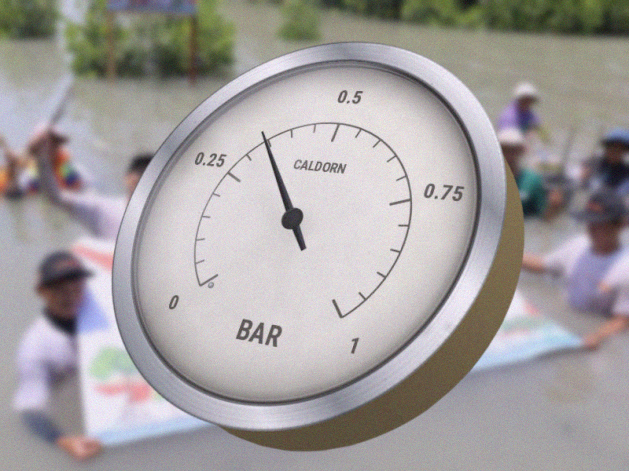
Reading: 0.35 bar
